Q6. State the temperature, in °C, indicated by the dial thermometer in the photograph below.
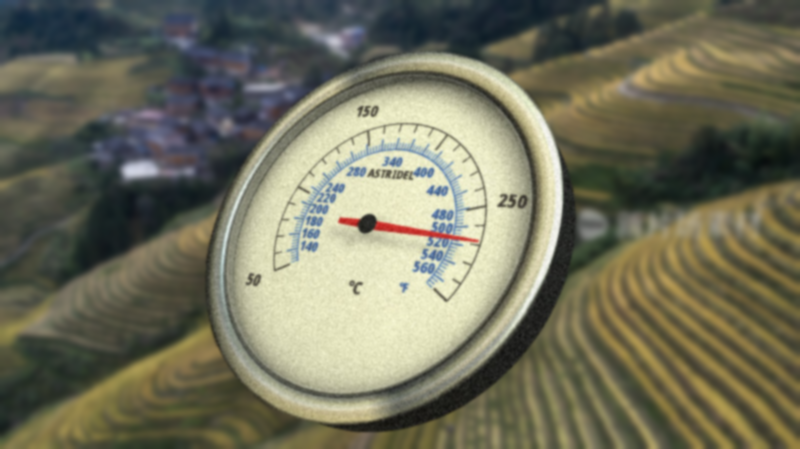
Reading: 270 °C
